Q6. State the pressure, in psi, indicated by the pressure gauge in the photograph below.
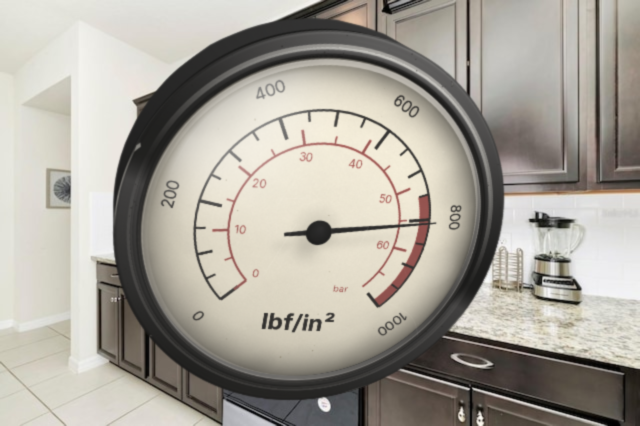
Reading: 800 psi
